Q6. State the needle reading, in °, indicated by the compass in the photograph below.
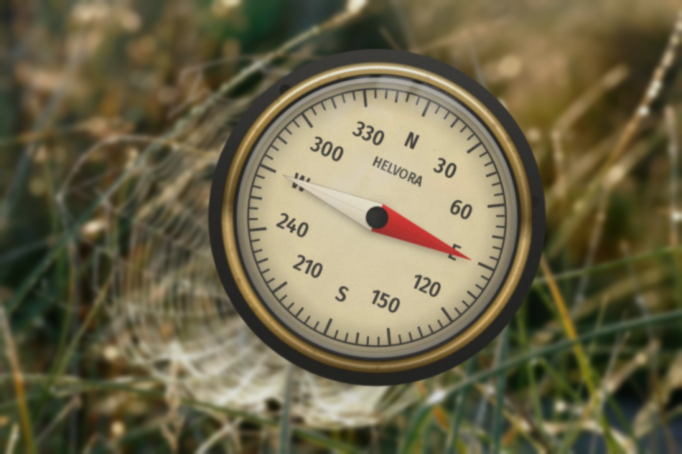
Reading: 90 °
